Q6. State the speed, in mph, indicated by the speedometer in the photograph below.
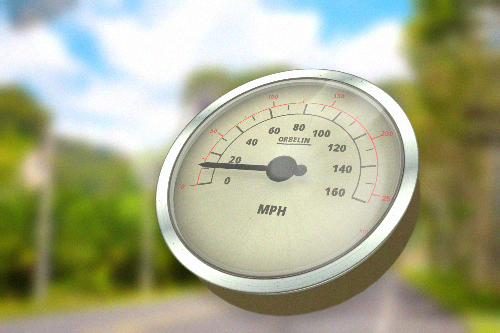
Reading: 10 mph
